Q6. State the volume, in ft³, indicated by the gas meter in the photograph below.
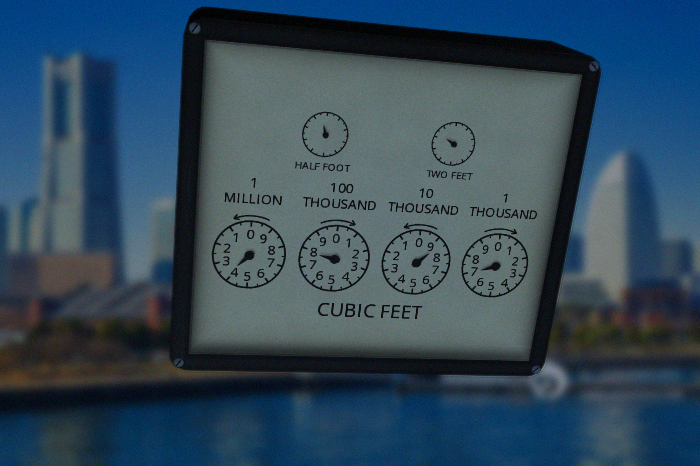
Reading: 378700 ft³
